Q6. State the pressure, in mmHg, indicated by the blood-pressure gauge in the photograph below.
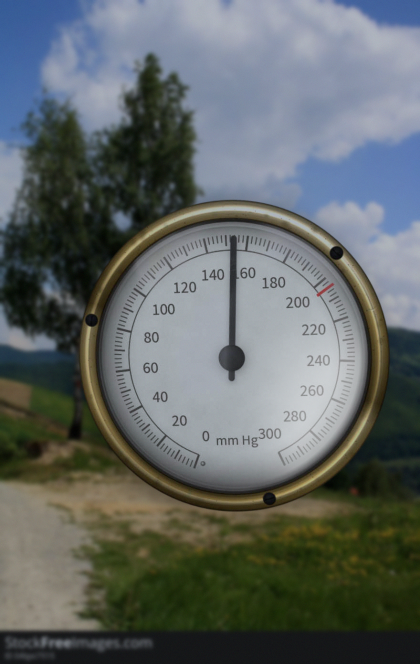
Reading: 154 mmHg
